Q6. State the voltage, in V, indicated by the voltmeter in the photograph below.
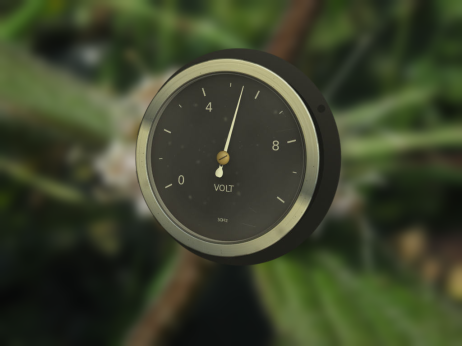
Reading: 5.5 V
